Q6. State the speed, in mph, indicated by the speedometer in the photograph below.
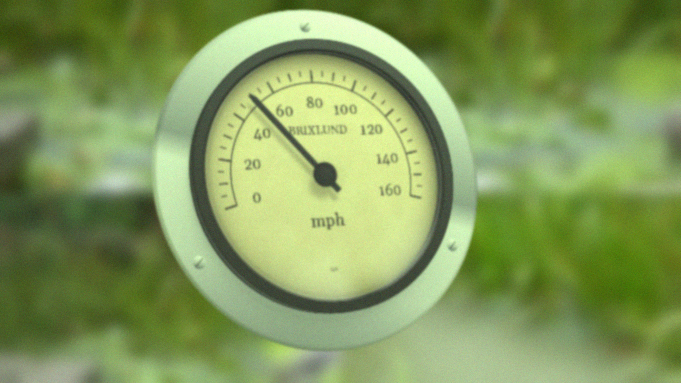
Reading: 50 mph
